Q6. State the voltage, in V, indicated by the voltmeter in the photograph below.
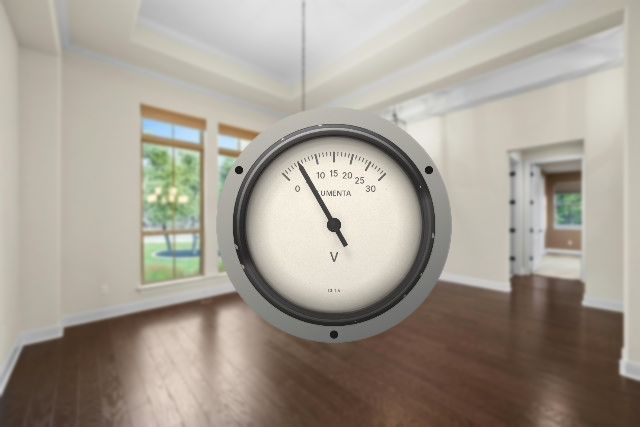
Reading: 5 V
